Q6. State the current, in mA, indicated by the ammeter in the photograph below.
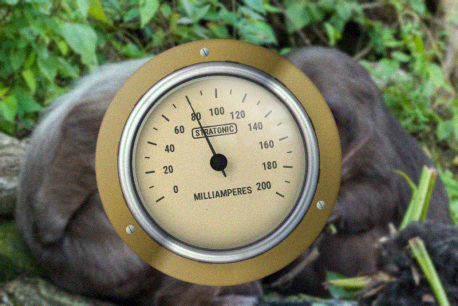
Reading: 80 mA
